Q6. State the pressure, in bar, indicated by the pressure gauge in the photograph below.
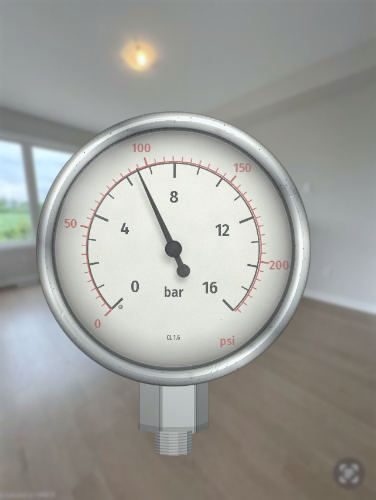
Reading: 6.5 bar
